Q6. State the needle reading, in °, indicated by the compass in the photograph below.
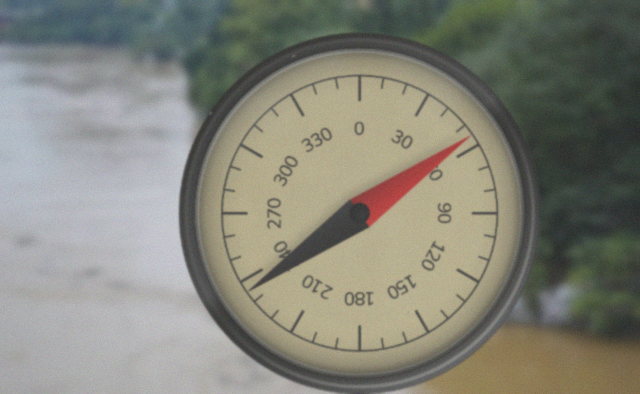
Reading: 55 °
